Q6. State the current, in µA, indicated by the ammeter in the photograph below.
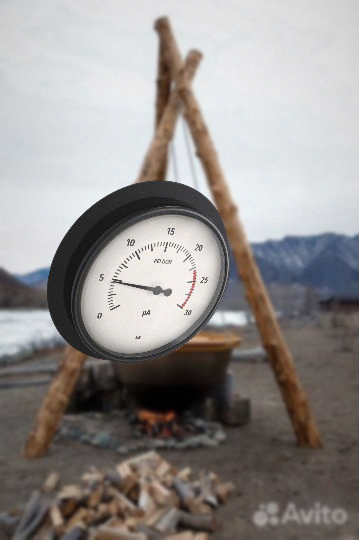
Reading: 5 µA
